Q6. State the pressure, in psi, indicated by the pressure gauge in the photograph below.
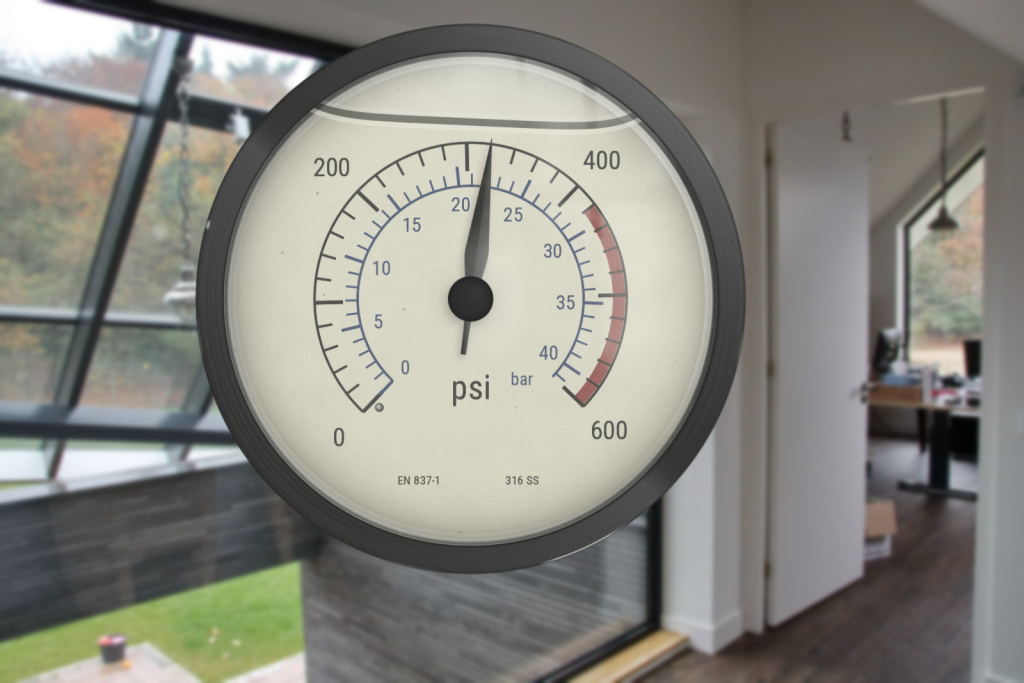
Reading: 320 psi
